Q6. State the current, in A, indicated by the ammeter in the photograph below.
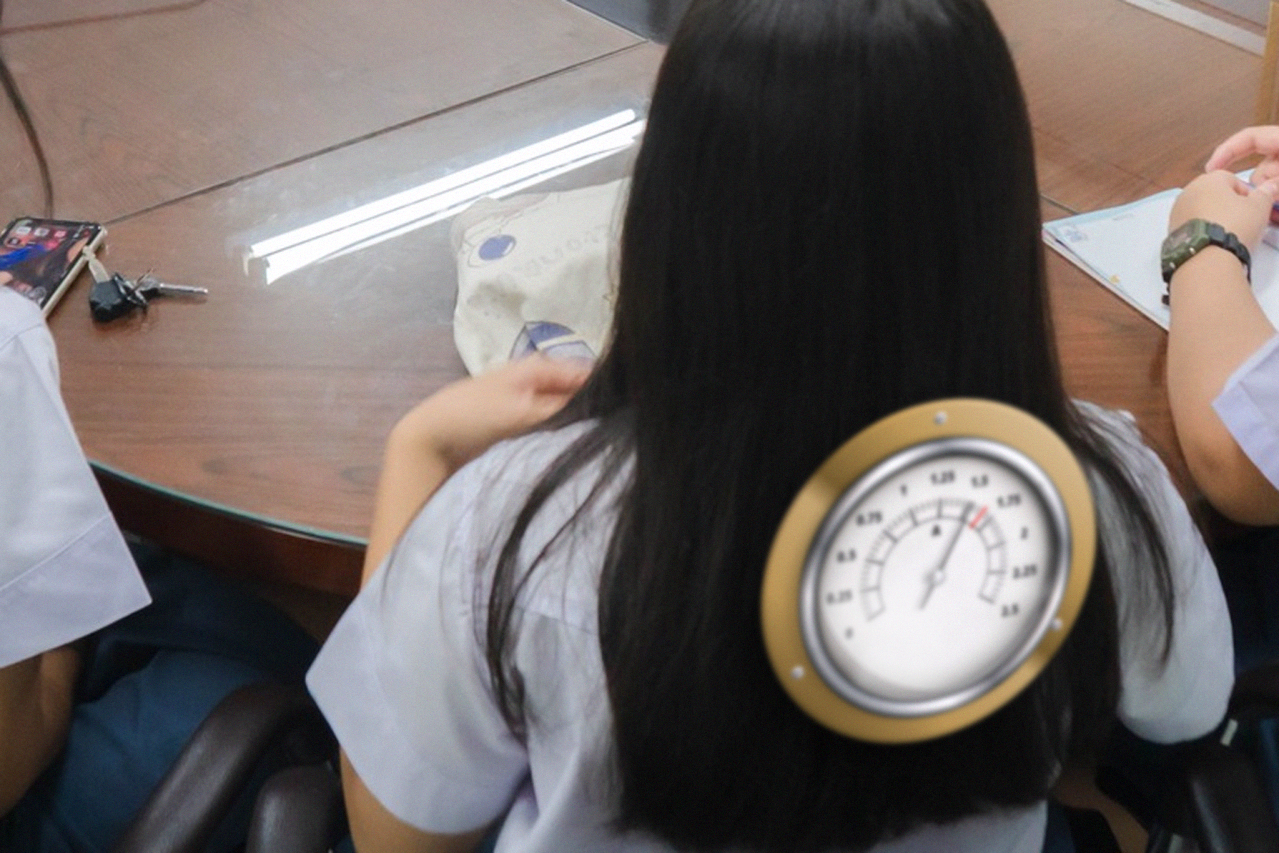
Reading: 1.5 A
